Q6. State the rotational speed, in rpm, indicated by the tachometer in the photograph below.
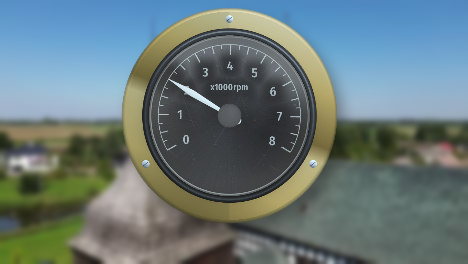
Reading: 2000 rpm
